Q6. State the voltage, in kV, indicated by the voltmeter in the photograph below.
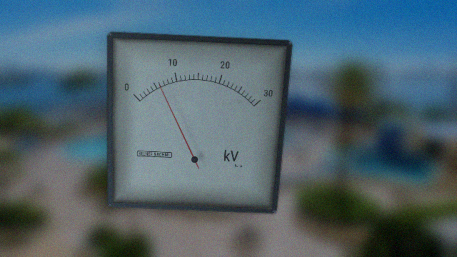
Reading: 6 kV
